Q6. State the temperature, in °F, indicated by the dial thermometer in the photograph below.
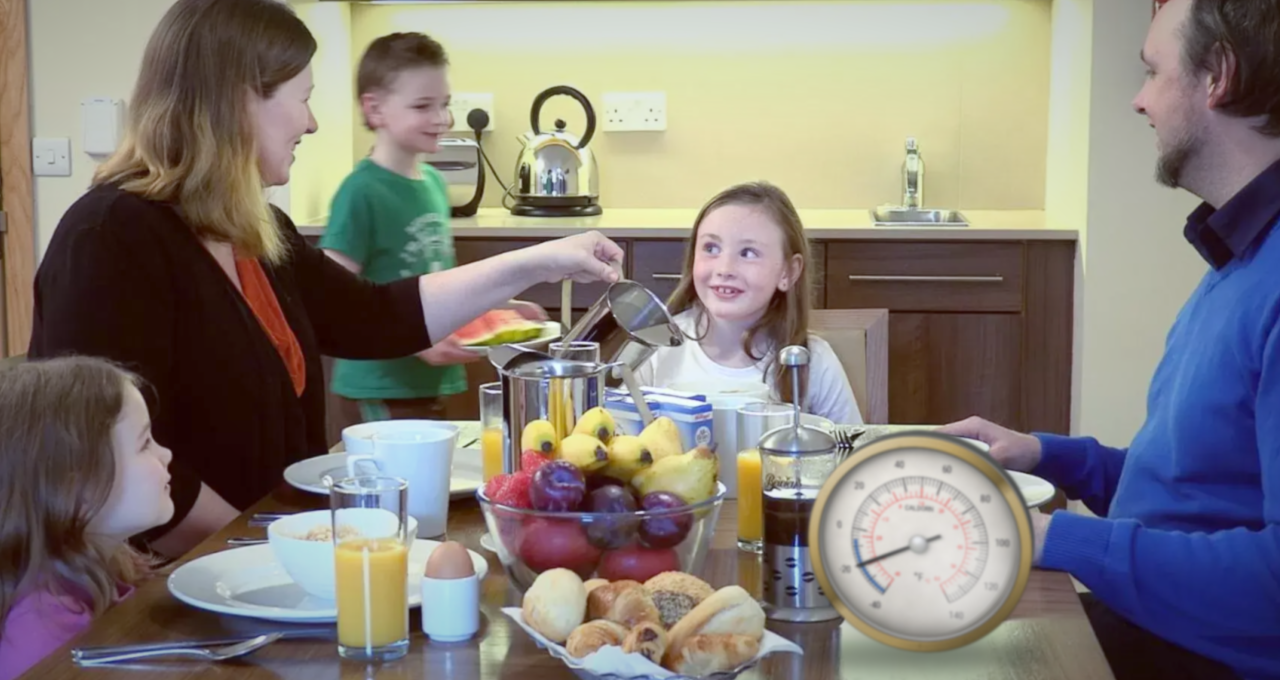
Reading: -20 °F
